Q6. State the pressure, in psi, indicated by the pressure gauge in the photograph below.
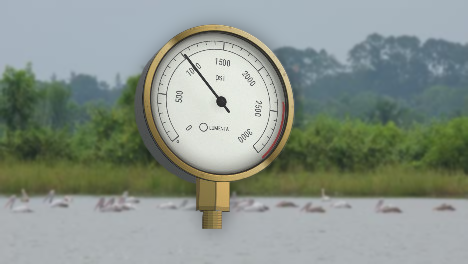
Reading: 1000 psi
